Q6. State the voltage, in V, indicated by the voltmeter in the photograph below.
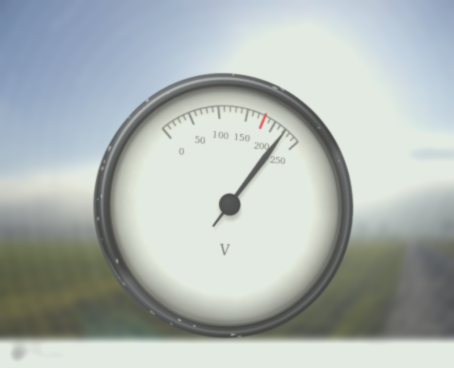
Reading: 220 V
